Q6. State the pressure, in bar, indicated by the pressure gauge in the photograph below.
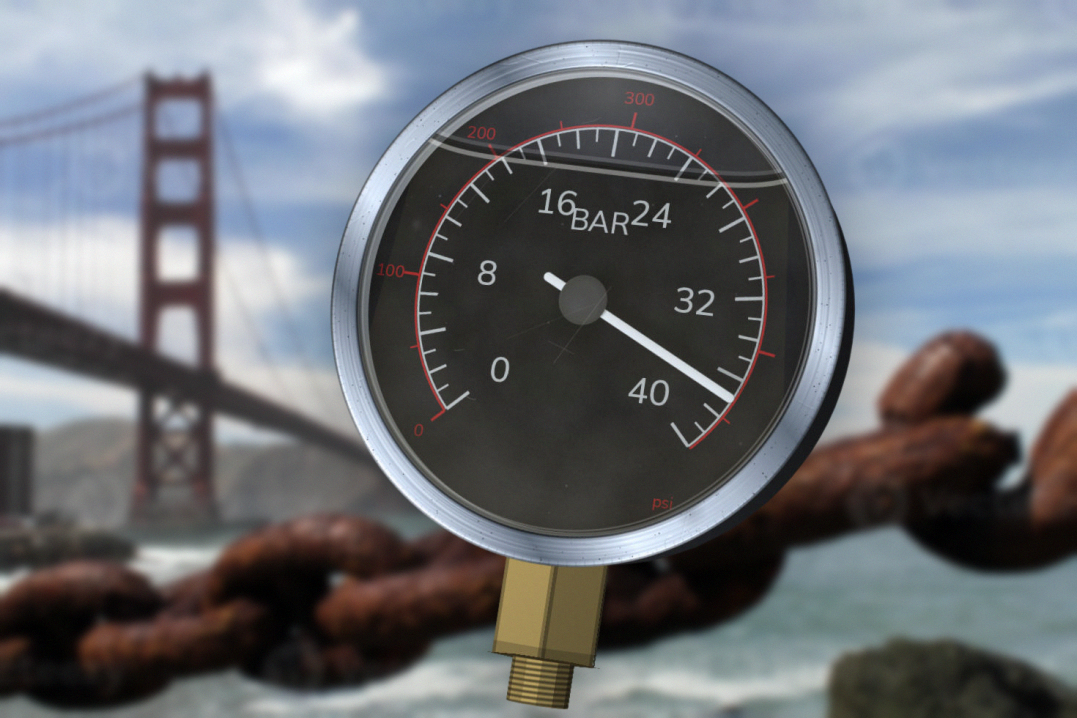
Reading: 37 bar
